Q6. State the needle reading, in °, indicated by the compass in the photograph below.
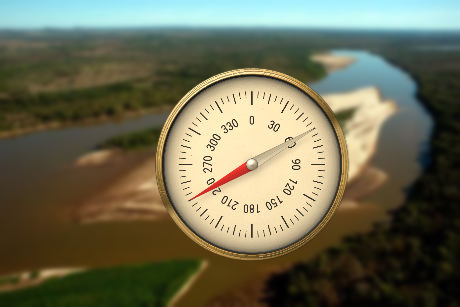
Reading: 240 °
